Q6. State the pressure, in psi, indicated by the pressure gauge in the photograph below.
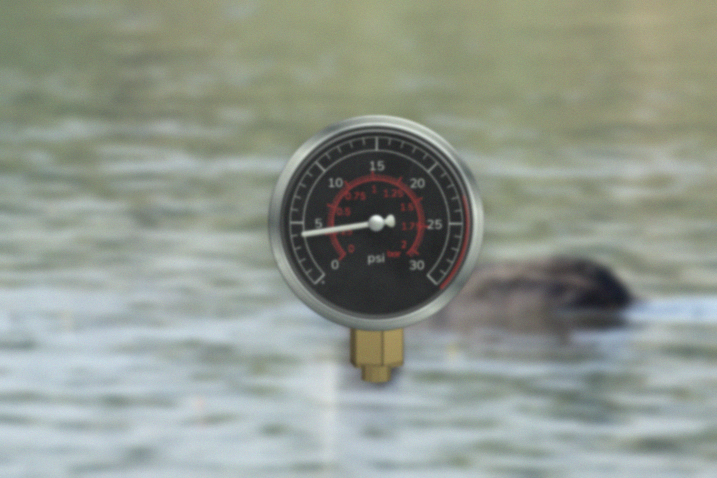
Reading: 4 psi
